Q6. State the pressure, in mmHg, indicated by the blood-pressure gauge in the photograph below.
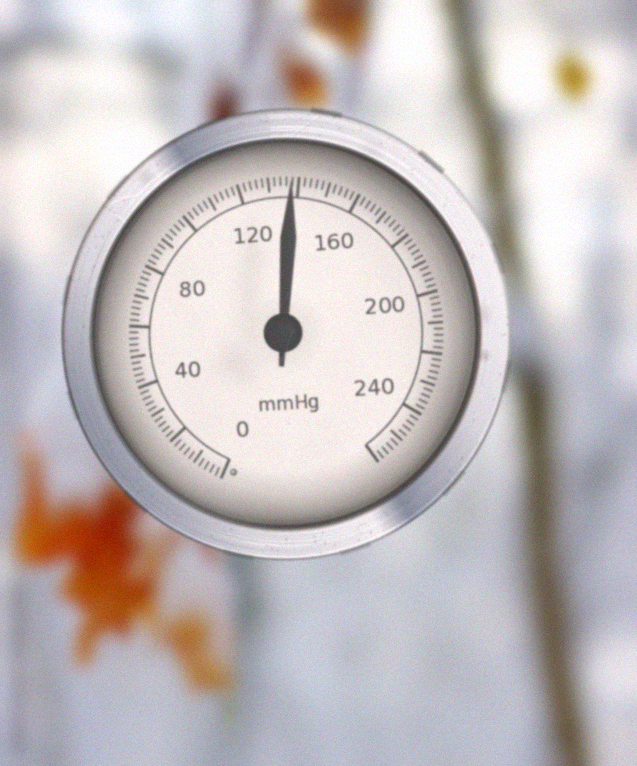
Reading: 138 mmHg
